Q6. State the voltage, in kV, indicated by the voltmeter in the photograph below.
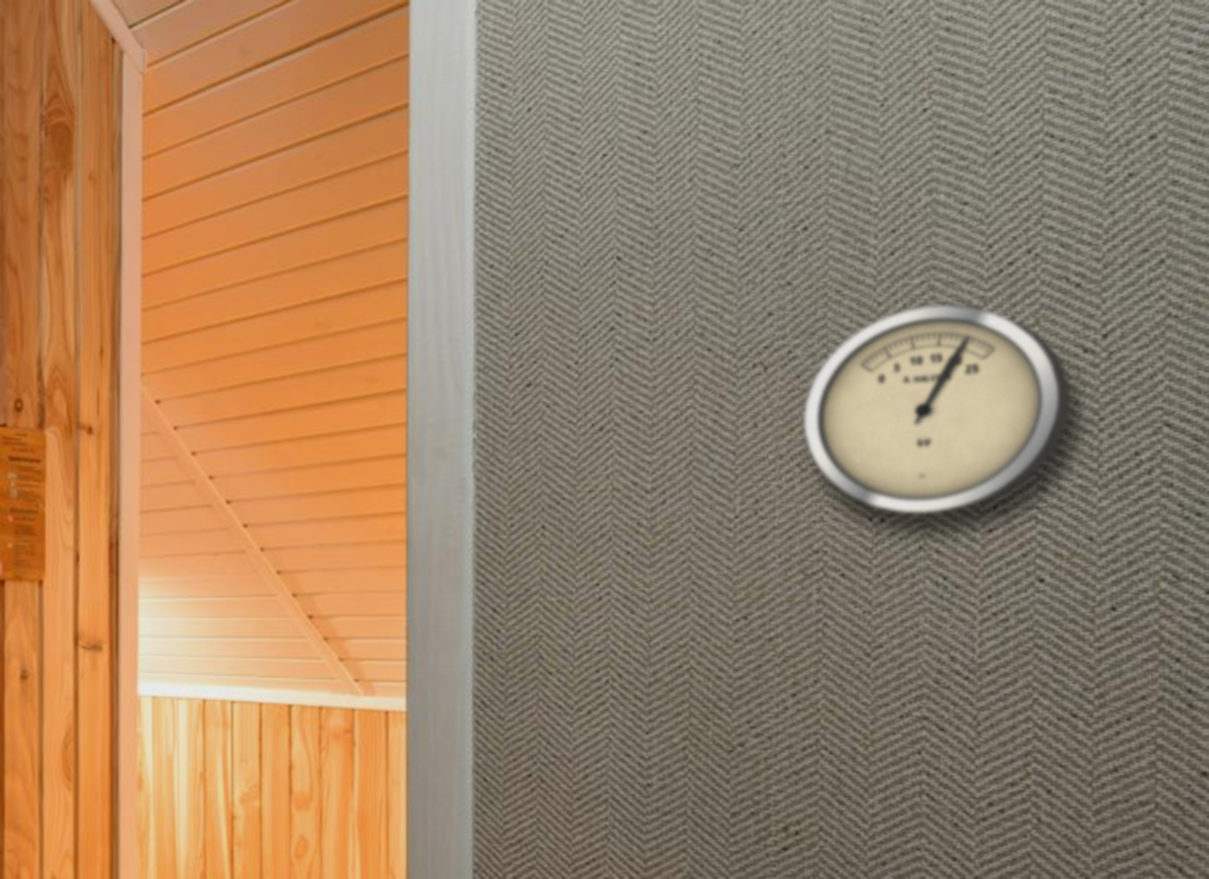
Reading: 20 kV
